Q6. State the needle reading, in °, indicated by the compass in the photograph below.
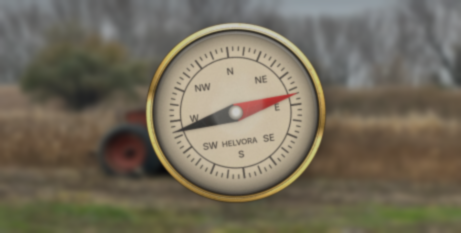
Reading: 80 °
